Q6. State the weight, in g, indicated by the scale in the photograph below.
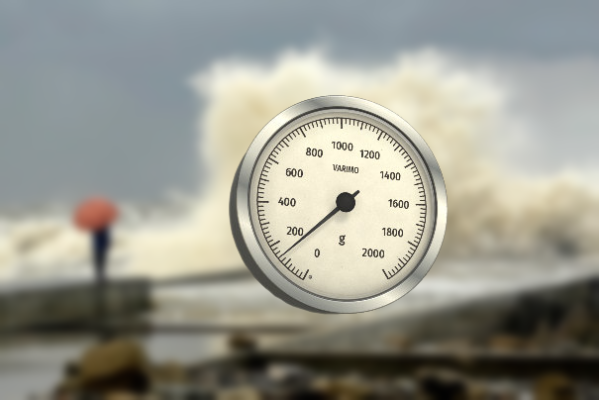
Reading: 140 g
